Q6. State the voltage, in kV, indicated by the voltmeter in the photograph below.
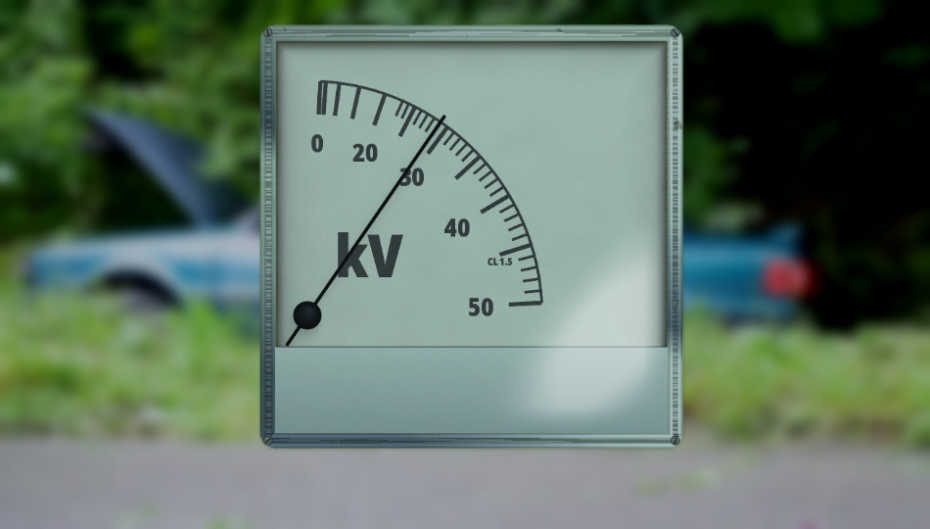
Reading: 29 kV
